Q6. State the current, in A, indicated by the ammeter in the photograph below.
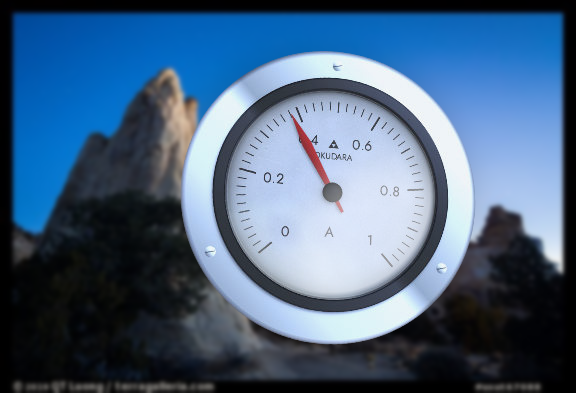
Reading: 0.38 A
